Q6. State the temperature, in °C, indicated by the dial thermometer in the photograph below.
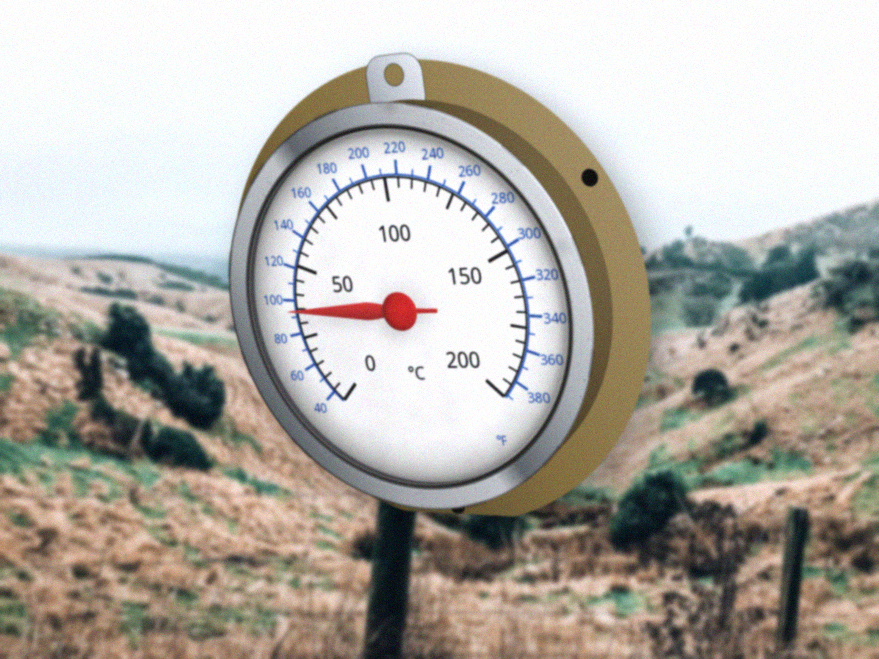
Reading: 35 °C
